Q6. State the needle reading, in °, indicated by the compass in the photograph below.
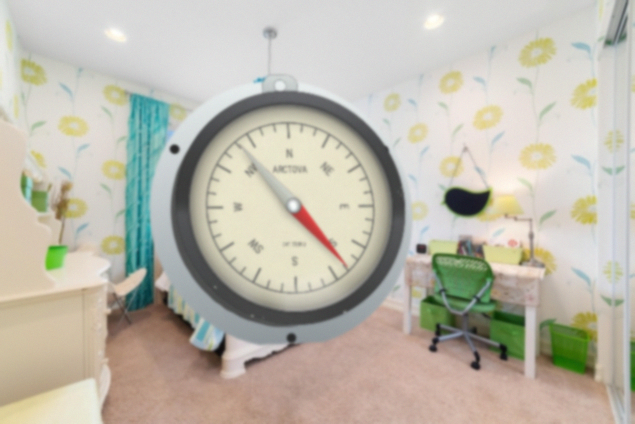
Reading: 140 °
